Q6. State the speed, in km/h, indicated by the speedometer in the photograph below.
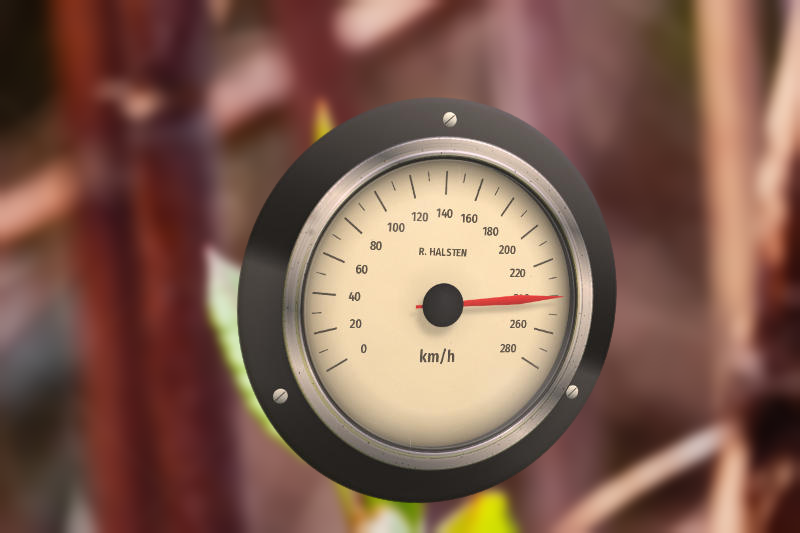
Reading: 240 km/h
